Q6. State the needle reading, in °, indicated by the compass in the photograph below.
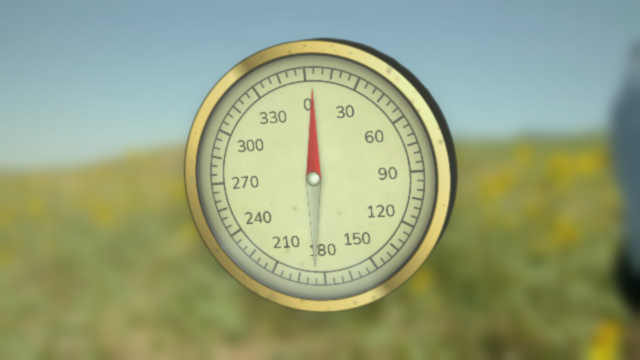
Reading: 5 °
